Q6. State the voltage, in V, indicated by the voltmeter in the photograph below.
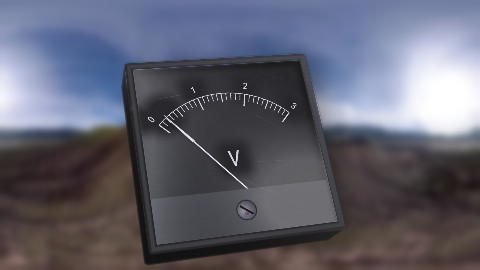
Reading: 0.2 V
